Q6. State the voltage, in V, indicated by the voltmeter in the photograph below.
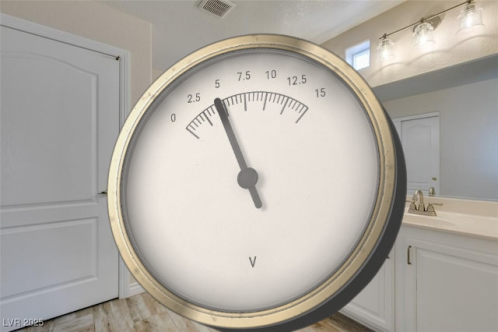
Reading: 4.5 V
